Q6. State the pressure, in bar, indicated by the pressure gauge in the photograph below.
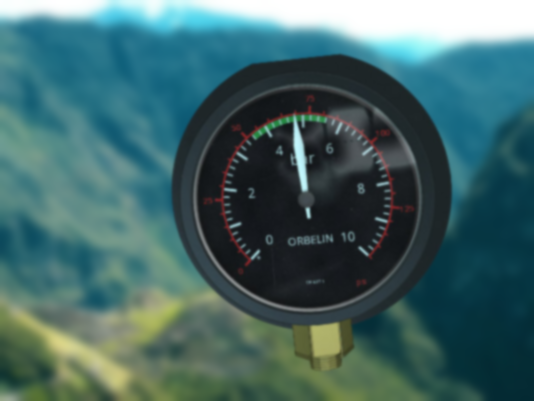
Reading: 4.8 bar
